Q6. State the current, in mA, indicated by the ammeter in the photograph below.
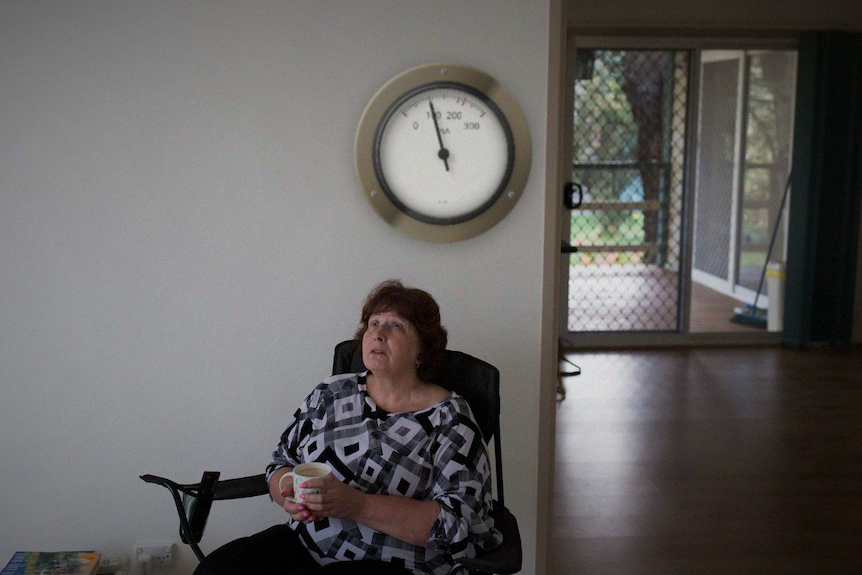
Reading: 100 mA
